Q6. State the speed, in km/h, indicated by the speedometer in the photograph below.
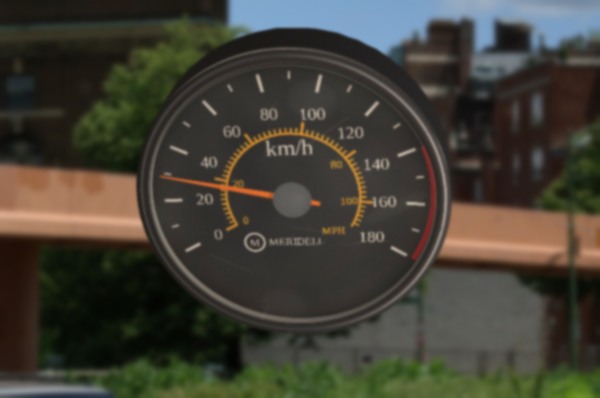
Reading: 30 km/h
